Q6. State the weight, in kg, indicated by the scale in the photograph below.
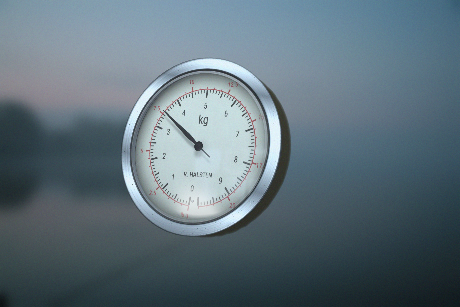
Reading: 3.5 kg
